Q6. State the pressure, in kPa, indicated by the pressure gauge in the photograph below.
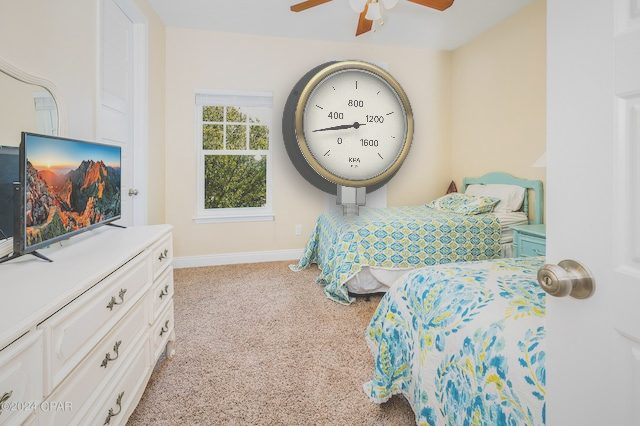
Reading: 200 kPa
